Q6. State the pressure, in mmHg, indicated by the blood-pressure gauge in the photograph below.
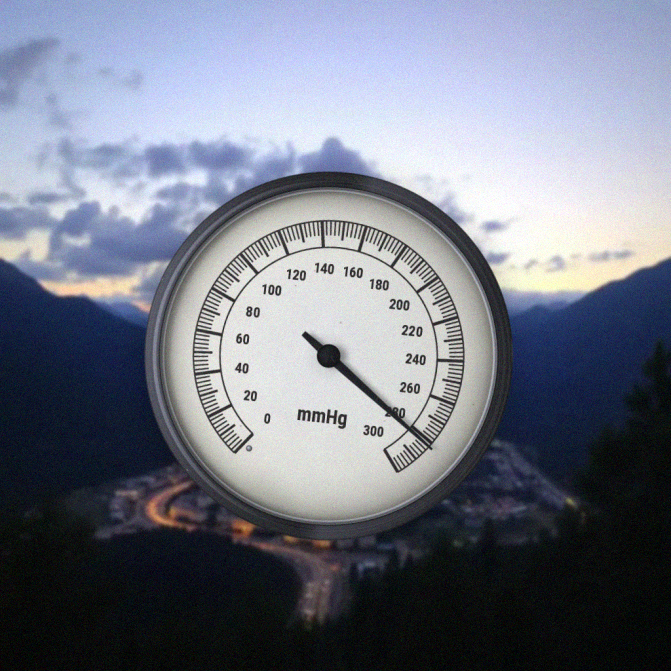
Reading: 282 mmHg
